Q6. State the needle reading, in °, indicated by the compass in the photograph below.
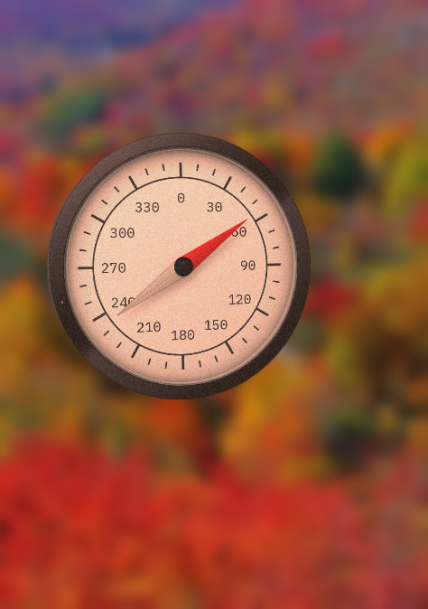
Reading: 55 °
